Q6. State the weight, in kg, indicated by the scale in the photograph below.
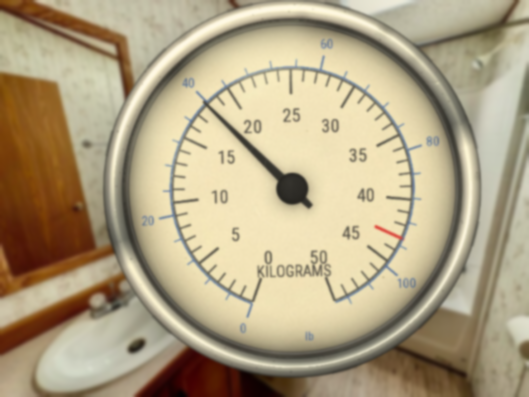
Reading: 18 kg
